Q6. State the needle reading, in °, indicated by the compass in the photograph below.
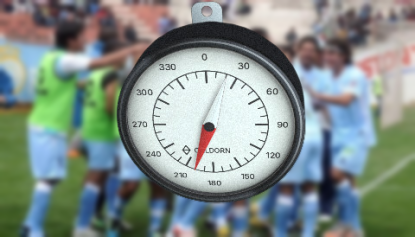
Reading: 200 °
